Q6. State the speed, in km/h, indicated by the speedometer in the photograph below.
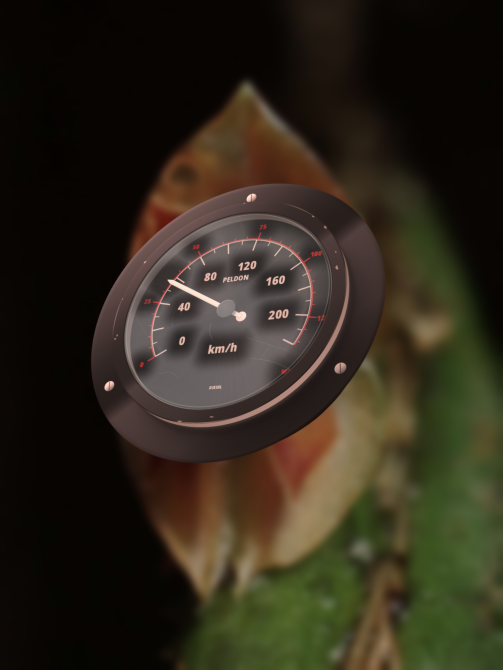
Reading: 55 km/h
